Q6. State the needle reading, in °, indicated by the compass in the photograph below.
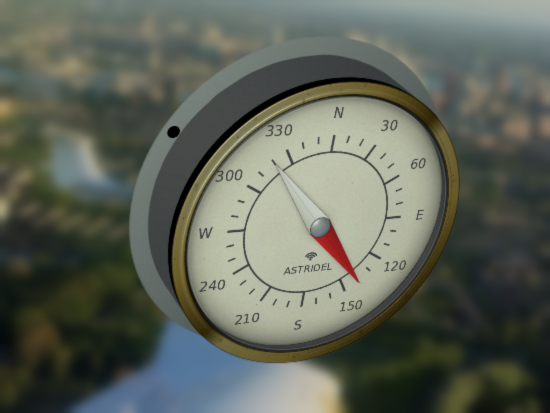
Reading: 140 °
